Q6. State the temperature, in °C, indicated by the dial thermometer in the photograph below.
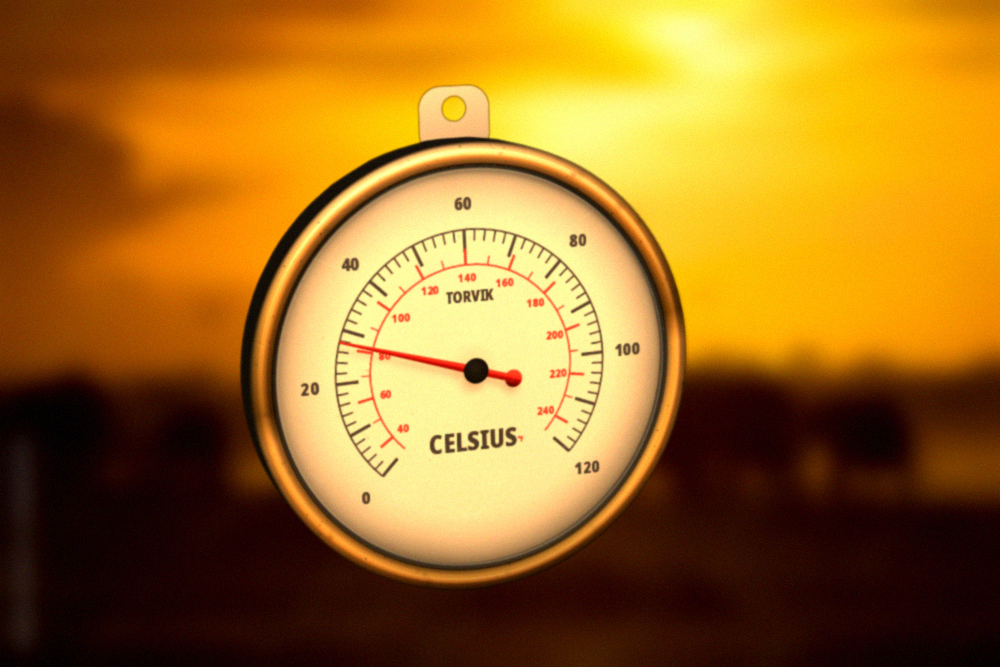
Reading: 28 °C
